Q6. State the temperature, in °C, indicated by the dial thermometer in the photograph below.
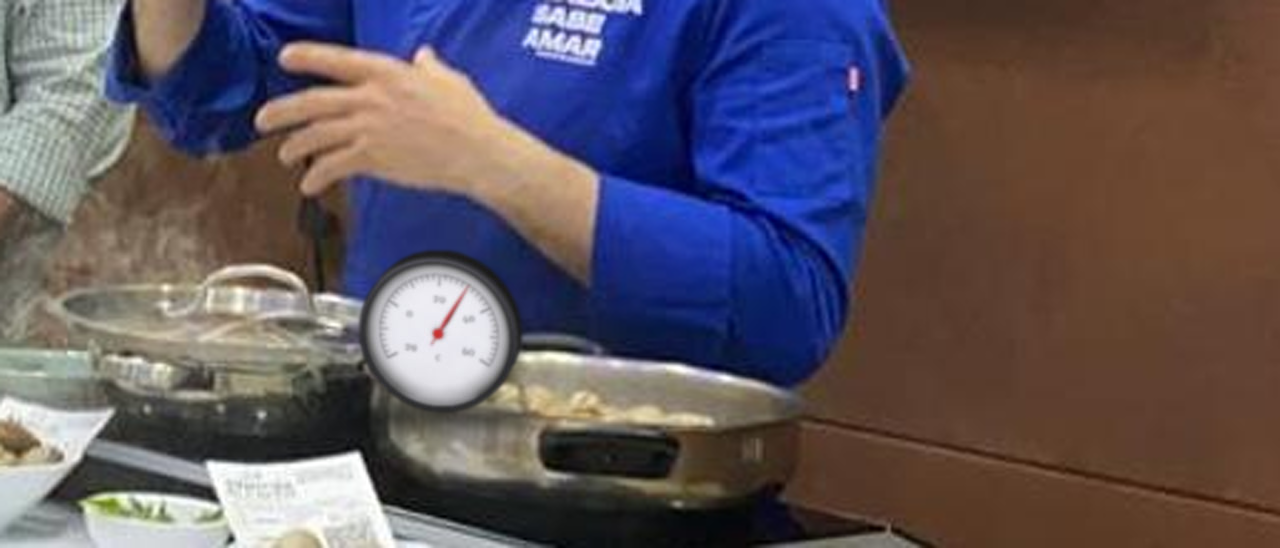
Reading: 30 °C
